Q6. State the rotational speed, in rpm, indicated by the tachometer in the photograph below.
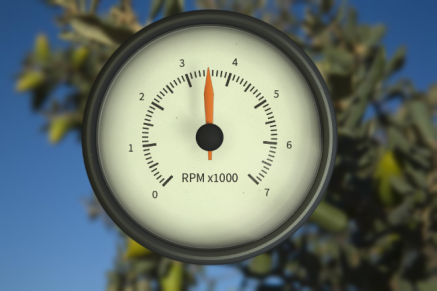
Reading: 3500 rpm
